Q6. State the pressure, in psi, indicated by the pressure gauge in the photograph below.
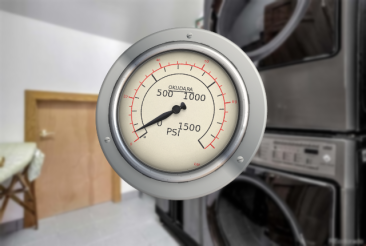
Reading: 50 psi
